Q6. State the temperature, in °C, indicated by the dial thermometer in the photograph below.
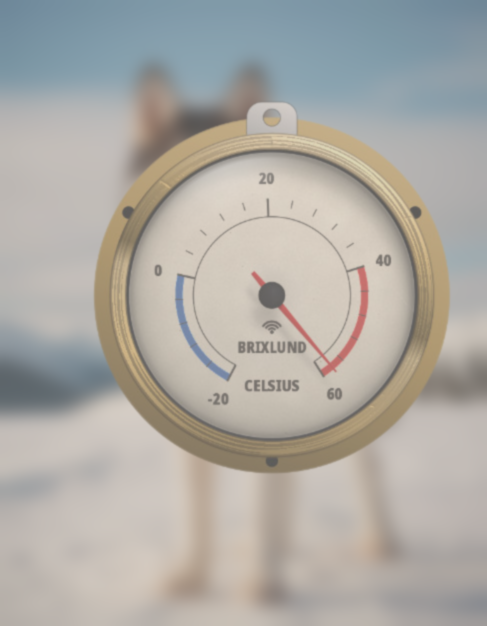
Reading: 58 °C
